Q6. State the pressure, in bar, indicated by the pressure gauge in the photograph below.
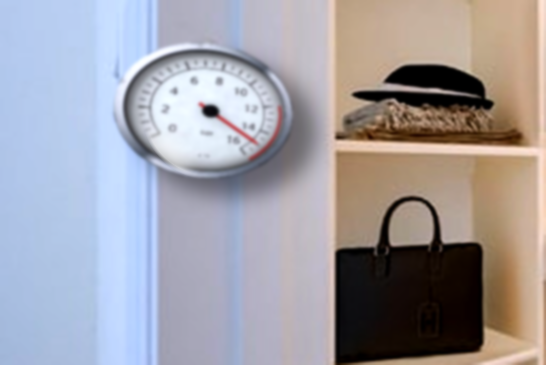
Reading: 15 bar
